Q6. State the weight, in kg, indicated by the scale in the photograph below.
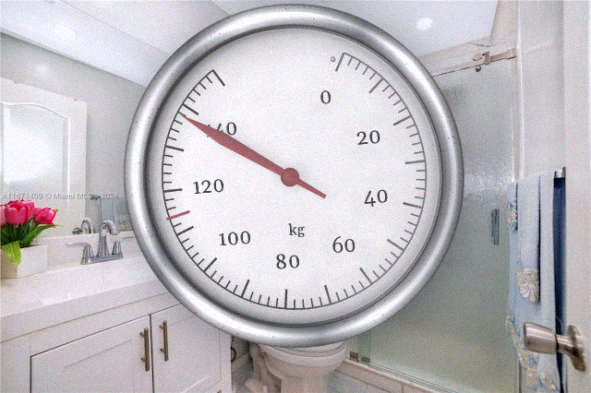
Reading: 138 kg
